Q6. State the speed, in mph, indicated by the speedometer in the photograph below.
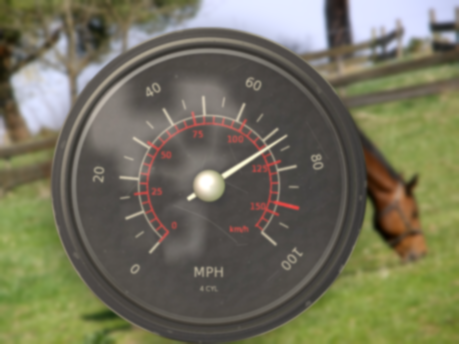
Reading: 72.5 mph
